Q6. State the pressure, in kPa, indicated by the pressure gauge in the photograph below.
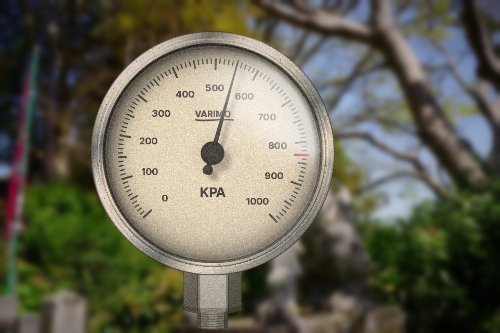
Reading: 550 kPa
